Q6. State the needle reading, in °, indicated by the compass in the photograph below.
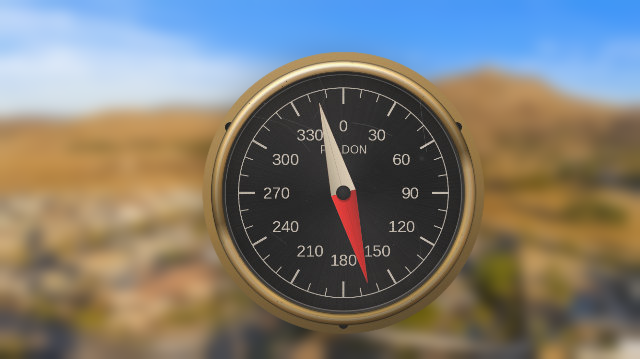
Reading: 165 °
